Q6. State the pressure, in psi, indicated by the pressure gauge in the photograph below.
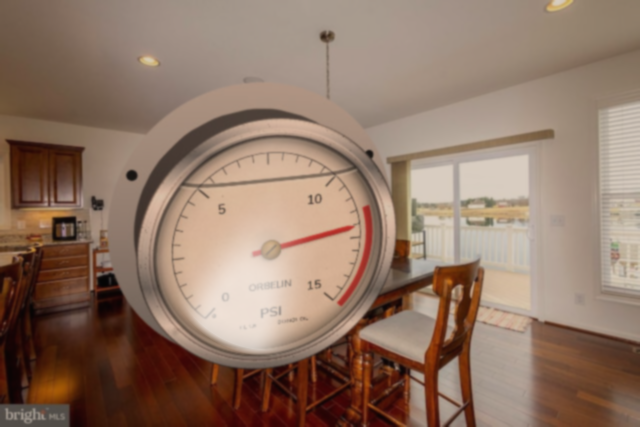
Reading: 12 psi
